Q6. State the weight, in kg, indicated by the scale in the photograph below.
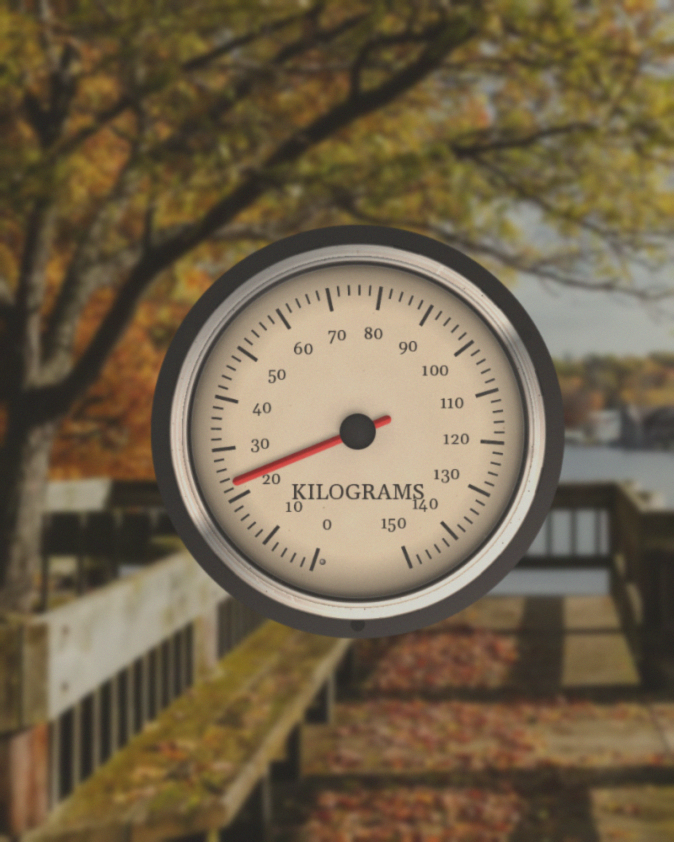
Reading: 23 kg
